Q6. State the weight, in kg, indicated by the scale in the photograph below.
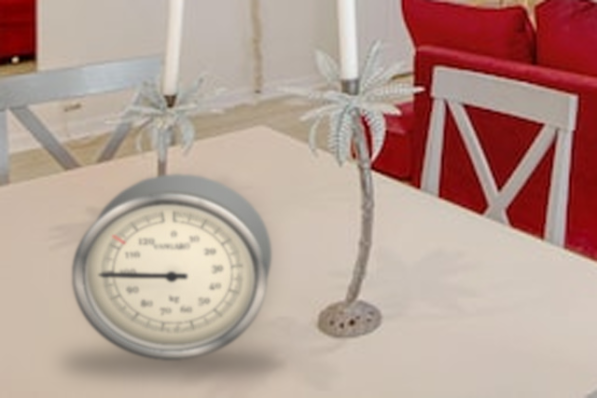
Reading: 100 kg
